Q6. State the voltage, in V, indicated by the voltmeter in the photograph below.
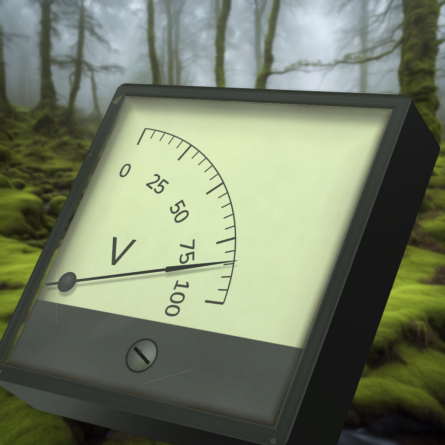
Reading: 85 V
